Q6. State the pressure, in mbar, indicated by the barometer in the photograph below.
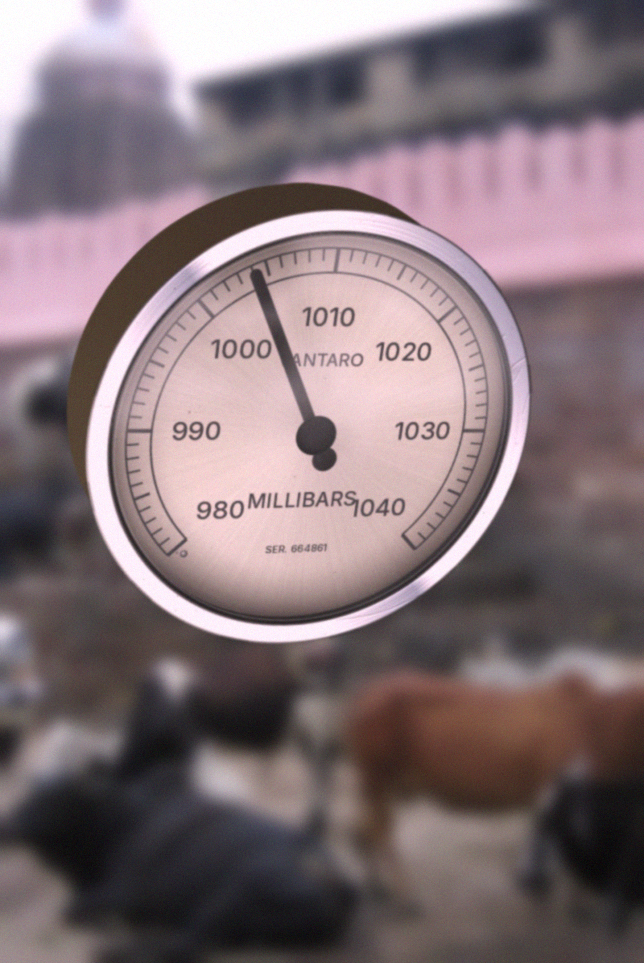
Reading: 1004 mbar
